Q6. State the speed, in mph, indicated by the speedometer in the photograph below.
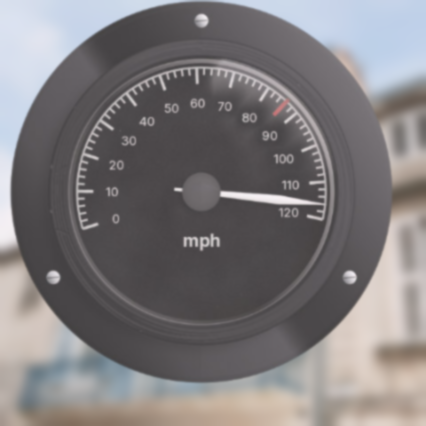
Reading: 116 mph
